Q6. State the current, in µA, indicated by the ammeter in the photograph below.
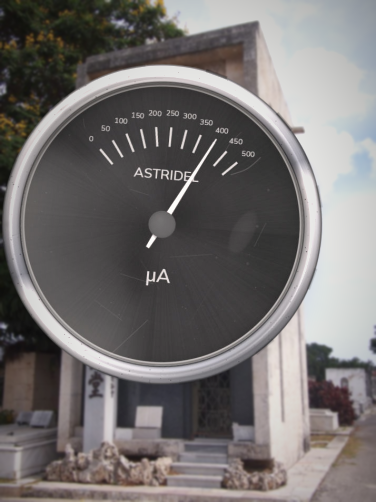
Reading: 400 µA
